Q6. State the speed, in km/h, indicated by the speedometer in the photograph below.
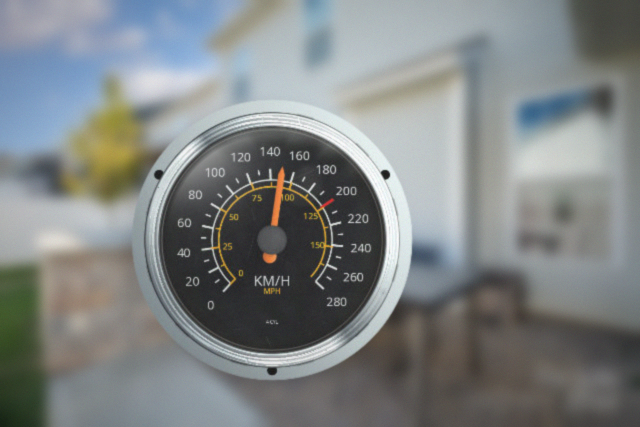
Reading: 150 km/h
